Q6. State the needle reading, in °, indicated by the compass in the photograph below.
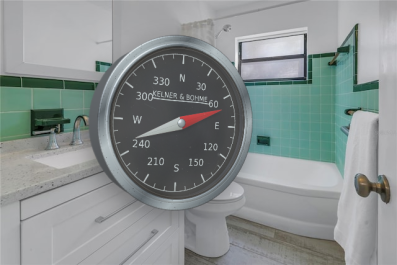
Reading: 70 °
